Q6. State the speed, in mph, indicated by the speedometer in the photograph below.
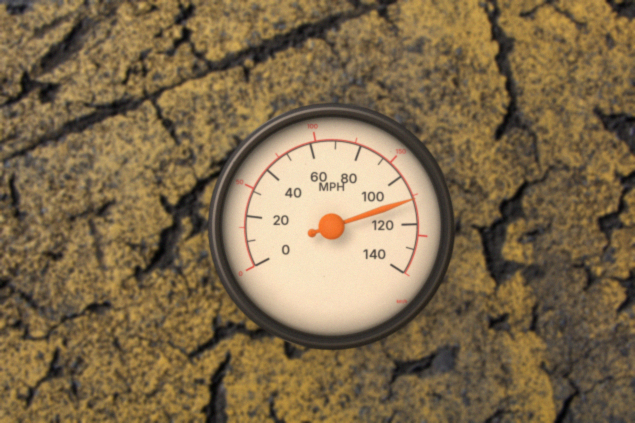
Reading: 110 mph
